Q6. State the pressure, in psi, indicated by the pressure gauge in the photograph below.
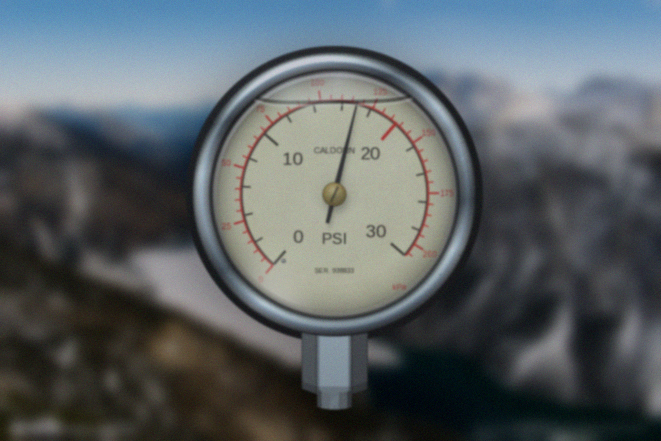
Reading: 17 psi
